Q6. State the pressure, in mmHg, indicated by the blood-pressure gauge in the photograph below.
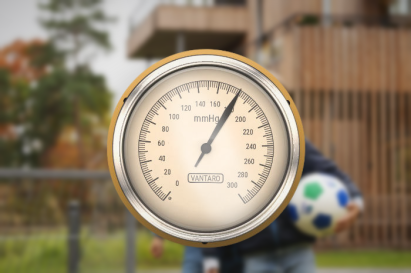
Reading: 180 mmHg
